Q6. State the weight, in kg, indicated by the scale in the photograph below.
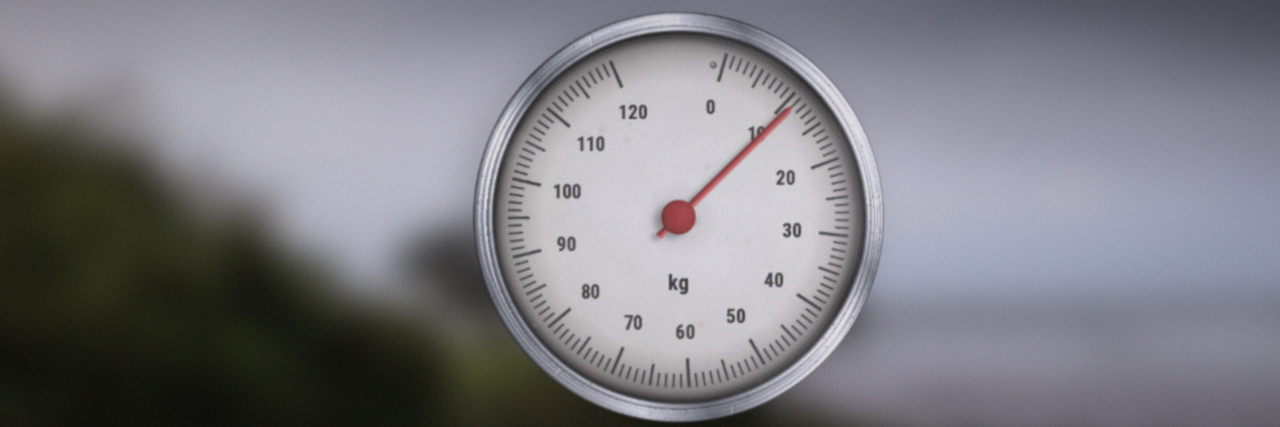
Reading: 11 kg
